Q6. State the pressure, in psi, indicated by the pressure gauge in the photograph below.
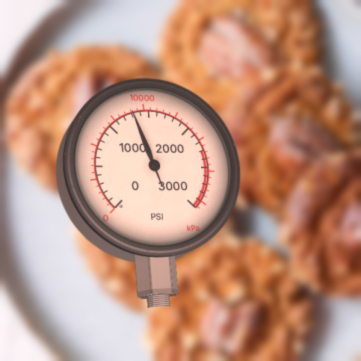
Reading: 1300 psi
